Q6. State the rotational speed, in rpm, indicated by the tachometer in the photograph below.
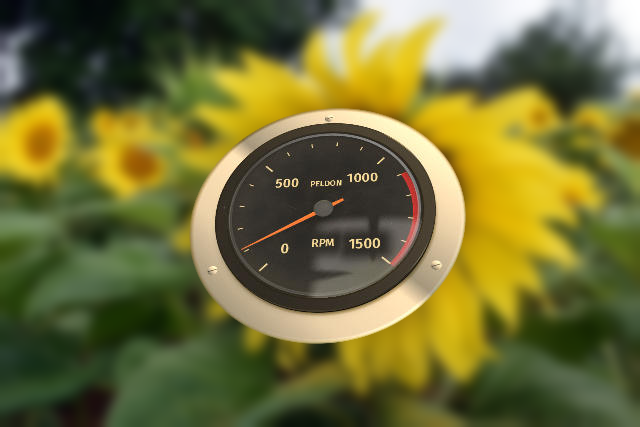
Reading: 100 rpm
